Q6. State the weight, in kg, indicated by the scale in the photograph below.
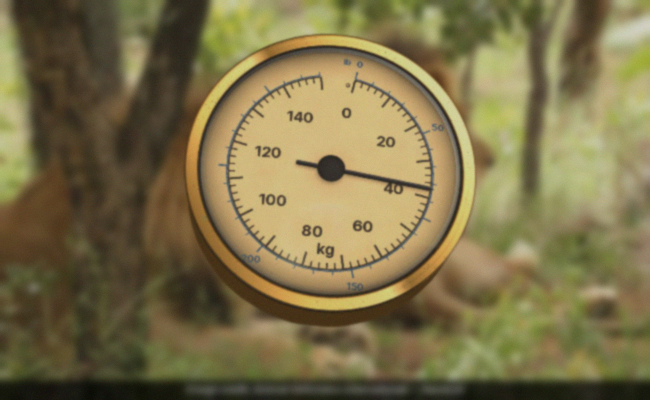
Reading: 38 kg
